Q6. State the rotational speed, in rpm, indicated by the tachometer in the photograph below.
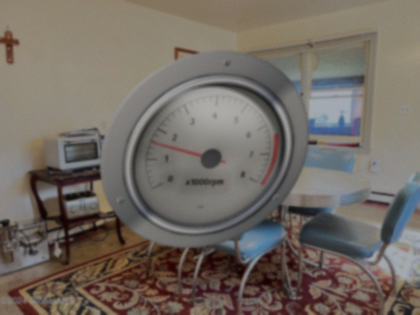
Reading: 1600 rpm
